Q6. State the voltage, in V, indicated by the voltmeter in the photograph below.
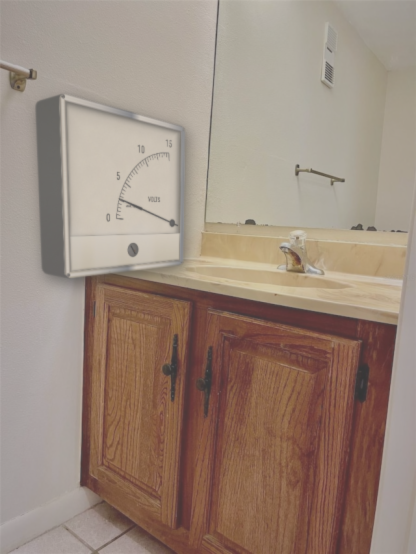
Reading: 2.5 V
